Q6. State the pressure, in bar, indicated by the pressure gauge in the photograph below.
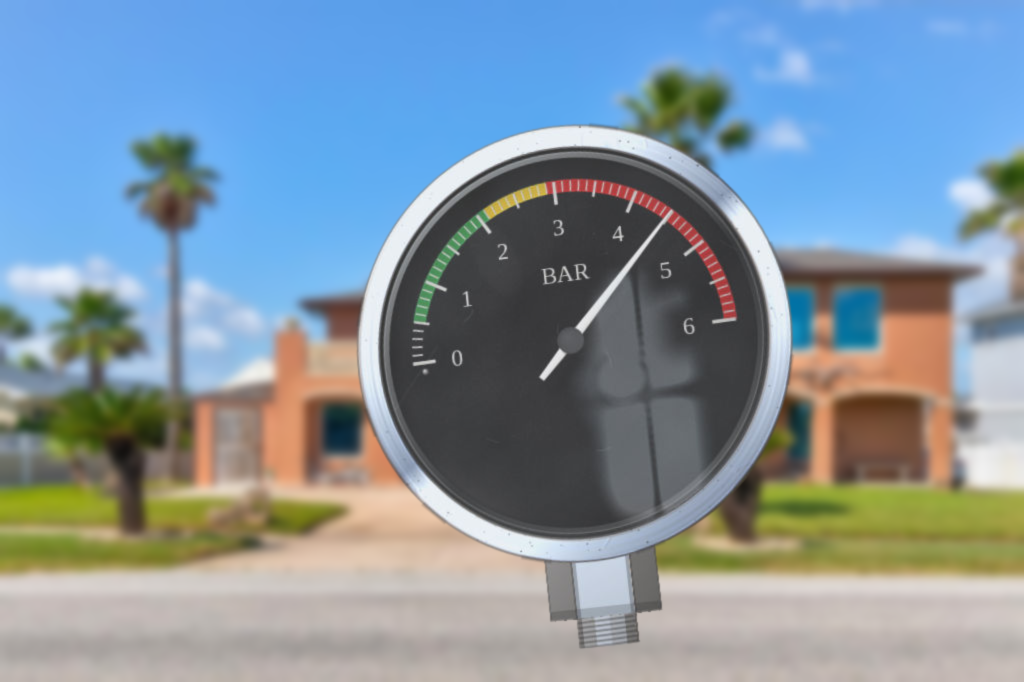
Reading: 4.5 bar
